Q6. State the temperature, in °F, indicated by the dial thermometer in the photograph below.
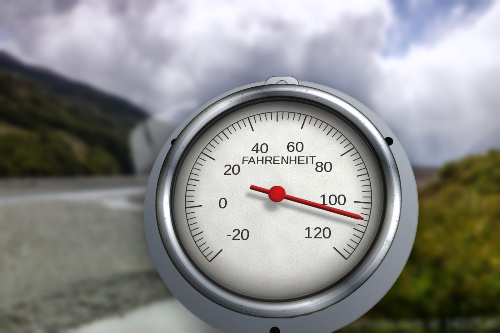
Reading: 106 °F
